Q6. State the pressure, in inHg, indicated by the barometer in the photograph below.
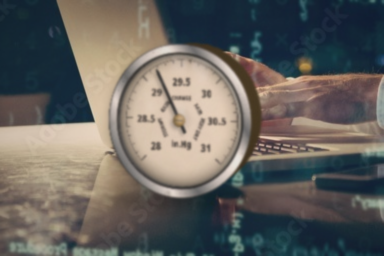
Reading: 29.2 inHg
